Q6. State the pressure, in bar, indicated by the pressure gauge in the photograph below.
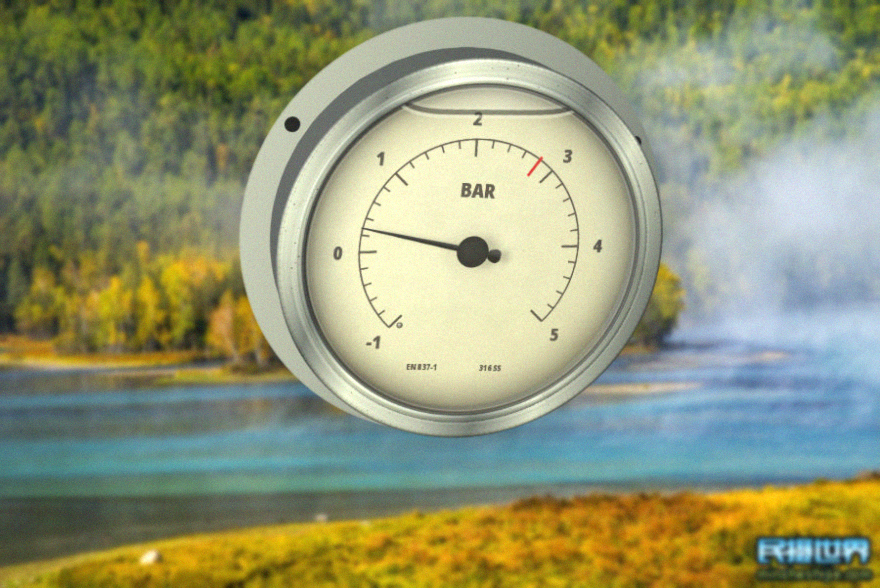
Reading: 0.3 bar
